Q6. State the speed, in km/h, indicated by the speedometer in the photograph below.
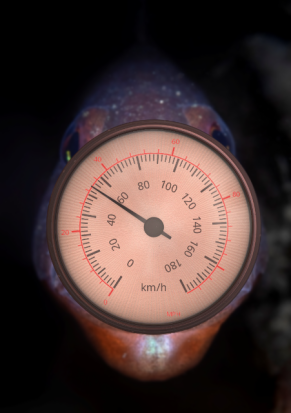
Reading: 54 km/h
